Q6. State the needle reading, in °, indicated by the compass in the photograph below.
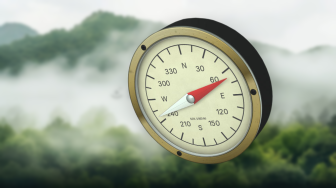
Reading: 67.5 °
